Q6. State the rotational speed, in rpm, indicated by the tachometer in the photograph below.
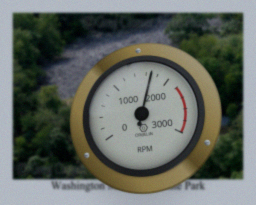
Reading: 1700 rpm
